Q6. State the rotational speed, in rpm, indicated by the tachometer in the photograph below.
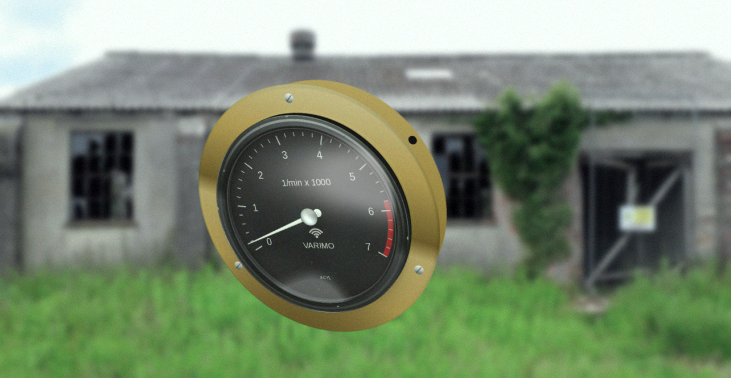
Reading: 200 rpm
